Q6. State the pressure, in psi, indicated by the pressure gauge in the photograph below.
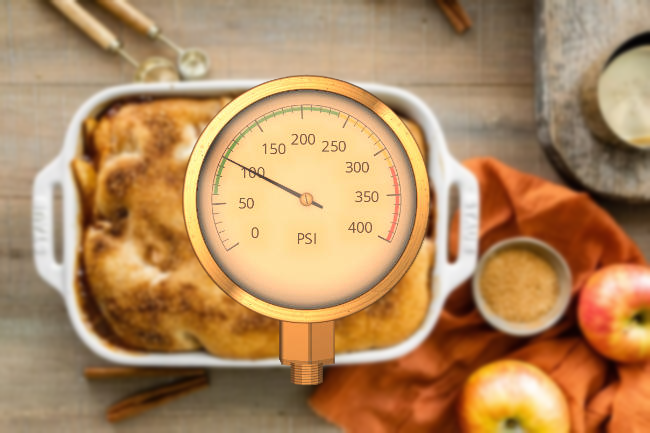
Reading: 100 psi
